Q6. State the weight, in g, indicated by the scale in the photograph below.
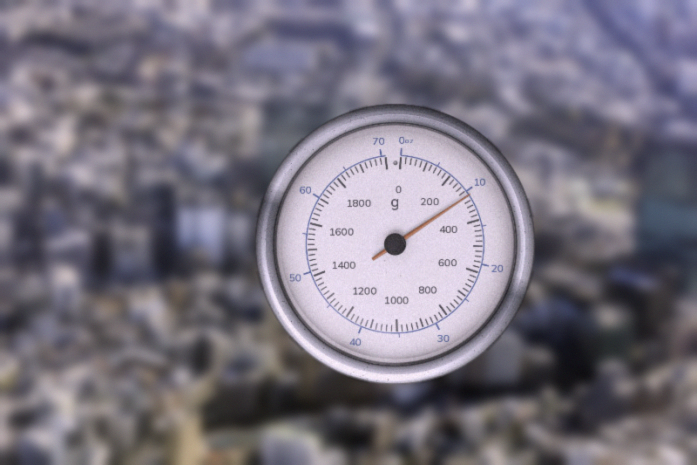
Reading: 300 g
